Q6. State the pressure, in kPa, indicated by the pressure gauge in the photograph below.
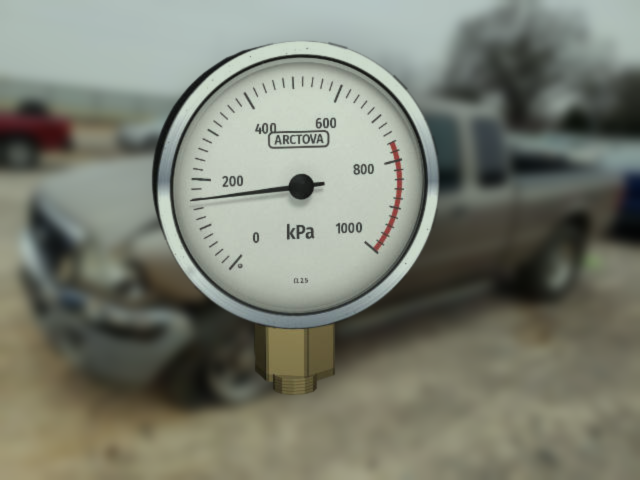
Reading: 160 kPa
